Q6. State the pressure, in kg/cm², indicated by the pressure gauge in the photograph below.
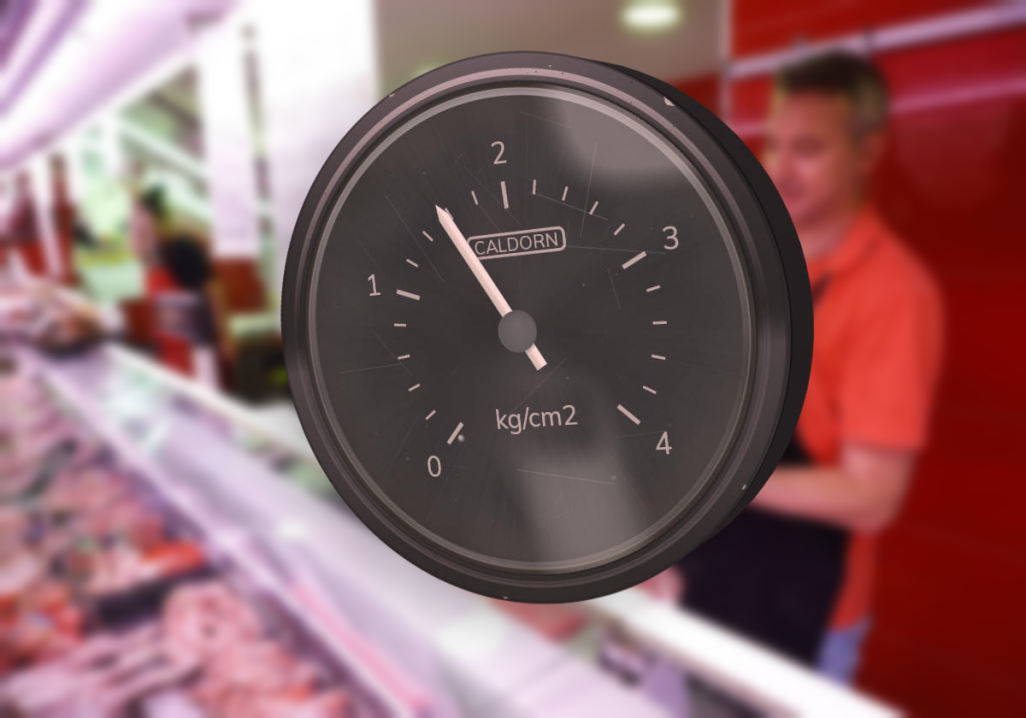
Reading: 1.6 kg/cm²
